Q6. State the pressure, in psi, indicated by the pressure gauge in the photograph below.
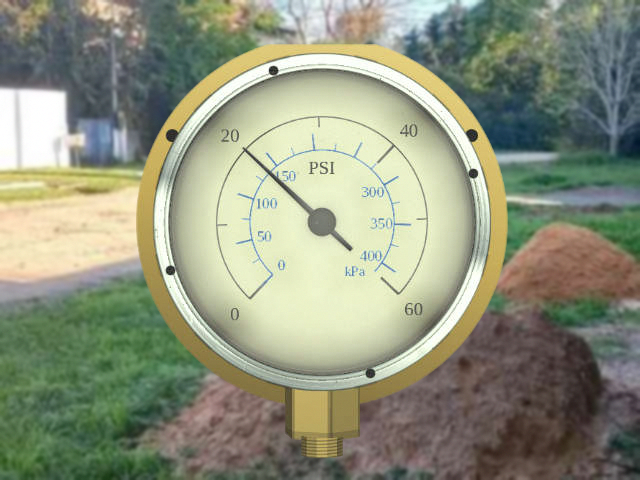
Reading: 20 psi
